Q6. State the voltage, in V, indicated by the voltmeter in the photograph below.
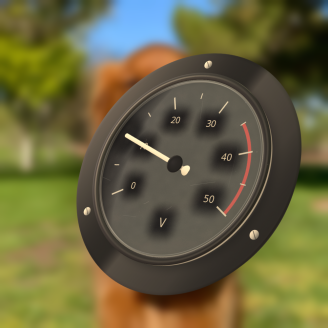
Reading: 10 V
